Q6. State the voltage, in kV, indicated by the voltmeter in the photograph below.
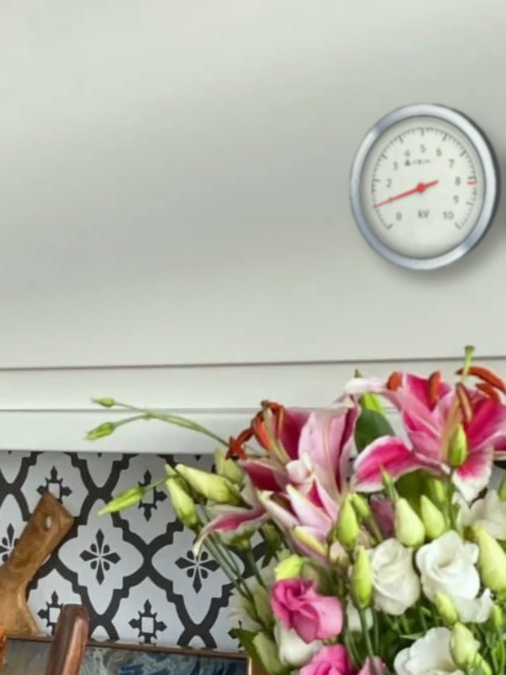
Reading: 1 kV
